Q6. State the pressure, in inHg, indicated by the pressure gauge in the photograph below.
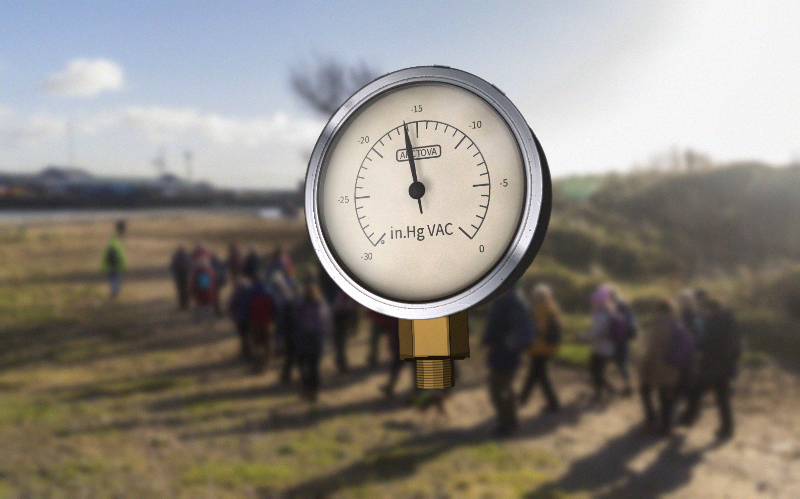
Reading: -16 inHg
